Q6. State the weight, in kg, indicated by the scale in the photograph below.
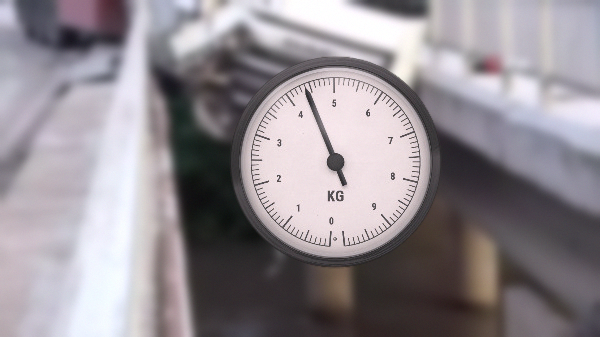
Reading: 4.4 kg
